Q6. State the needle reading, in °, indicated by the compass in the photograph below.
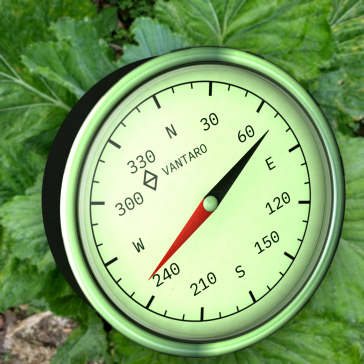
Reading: 250 °
